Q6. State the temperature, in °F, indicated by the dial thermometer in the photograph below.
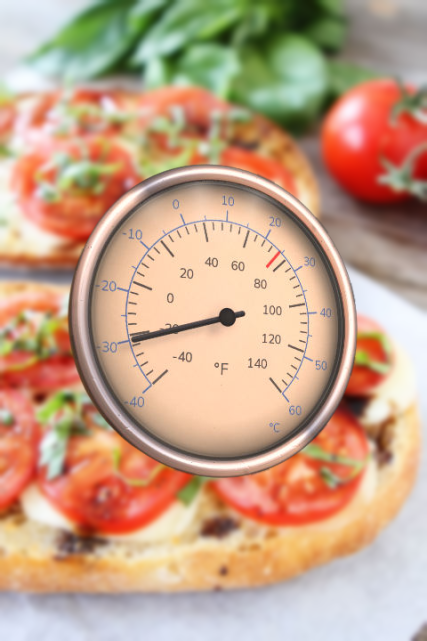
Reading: -22 °F
